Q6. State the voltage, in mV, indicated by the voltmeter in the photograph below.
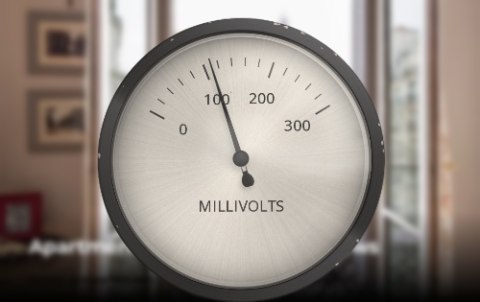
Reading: 110 mV
